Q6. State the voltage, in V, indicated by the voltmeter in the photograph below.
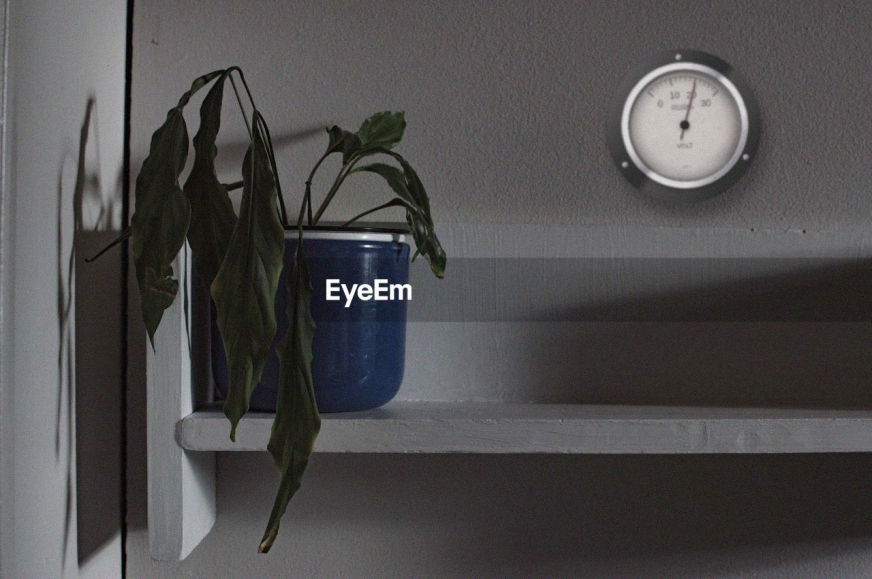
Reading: 20 V
